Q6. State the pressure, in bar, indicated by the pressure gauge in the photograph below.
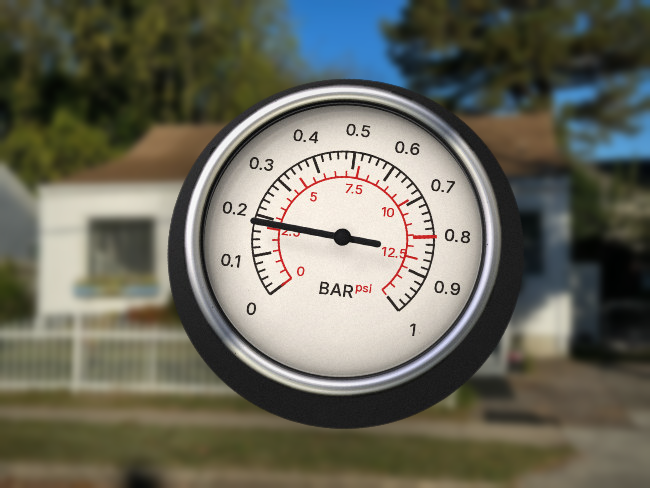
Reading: 0.18 bar
